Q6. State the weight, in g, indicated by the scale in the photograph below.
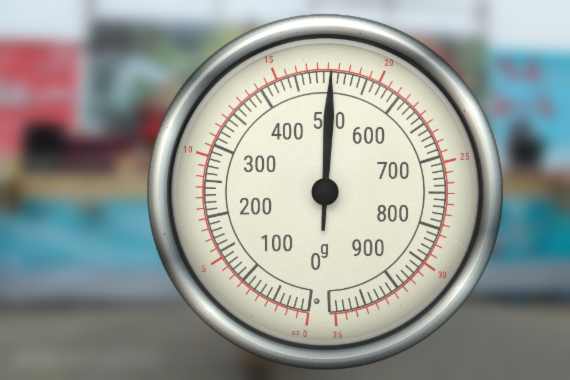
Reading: 500 g
